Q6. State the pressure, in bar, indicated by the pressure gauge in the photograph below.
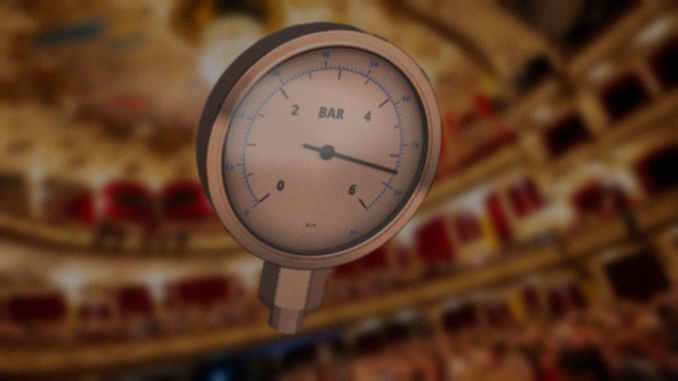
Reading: 5.25 bar
